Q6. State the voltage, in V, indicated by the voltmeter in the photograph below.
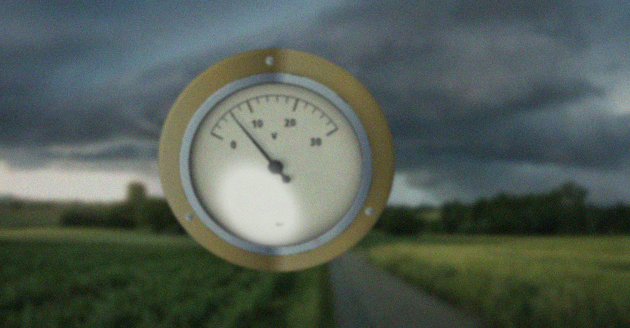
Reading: 6 V
